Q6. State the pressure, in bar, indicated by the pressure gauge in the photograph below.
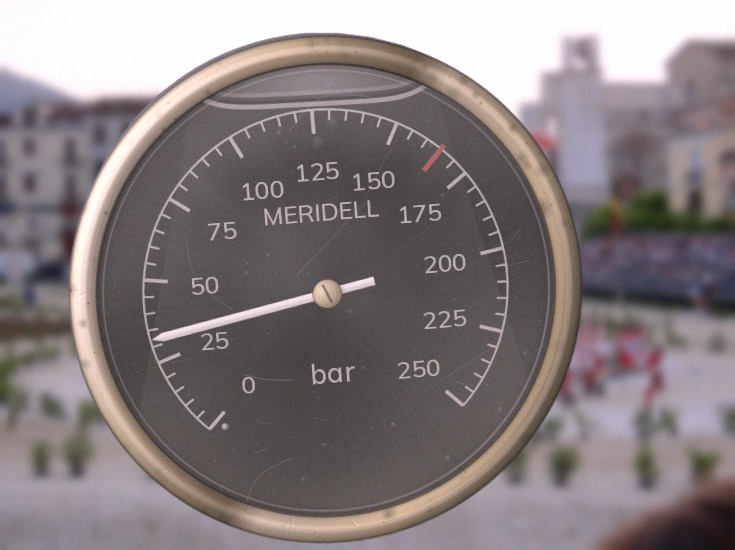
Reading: 32.5 bar
